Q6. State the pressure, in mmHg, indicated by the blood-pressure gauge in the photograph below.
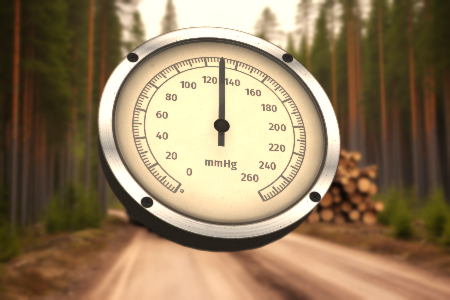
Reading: 130 mmHg
